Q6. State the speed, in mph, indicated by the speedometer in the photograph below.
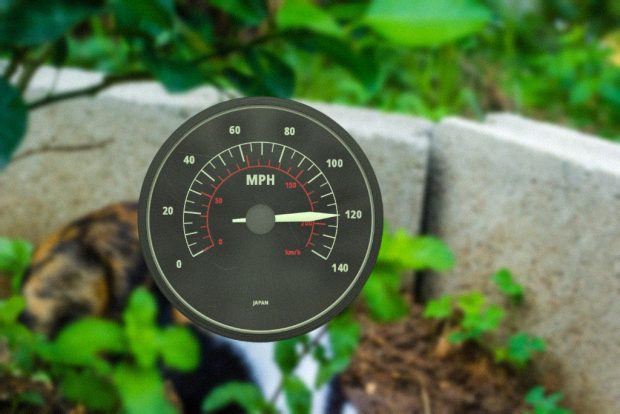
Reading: 120 mph
